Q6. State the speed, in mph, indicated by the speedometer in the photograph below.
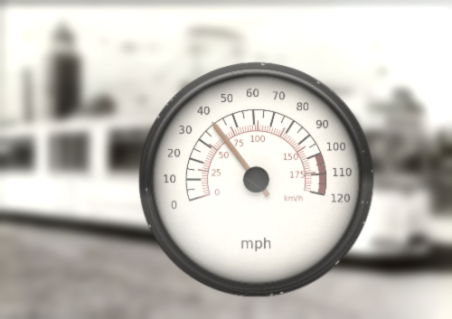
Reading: 40 mph
